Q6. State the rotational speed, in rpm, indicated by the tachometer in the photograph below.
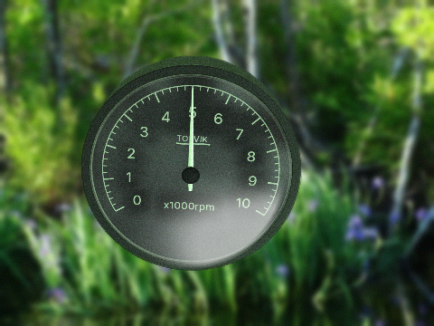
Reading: 5000 rpm
